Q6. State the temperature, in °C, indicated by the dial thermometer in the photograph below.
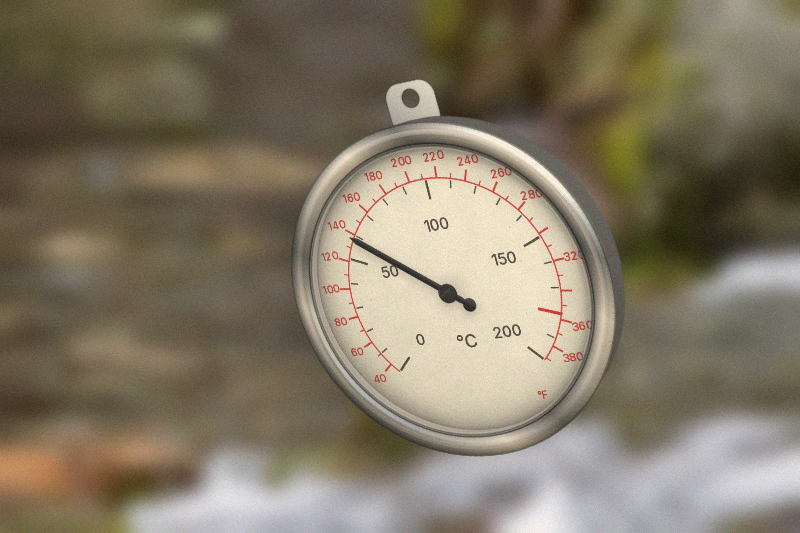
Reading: 60 °C
